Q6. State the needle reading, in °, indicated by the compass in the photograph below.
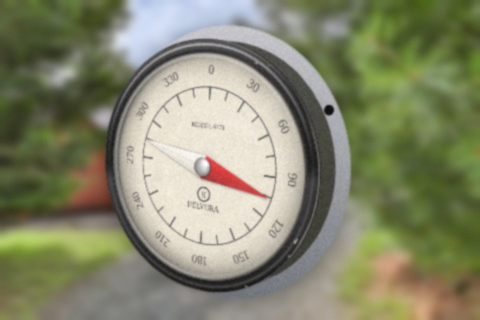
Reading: 105 °
